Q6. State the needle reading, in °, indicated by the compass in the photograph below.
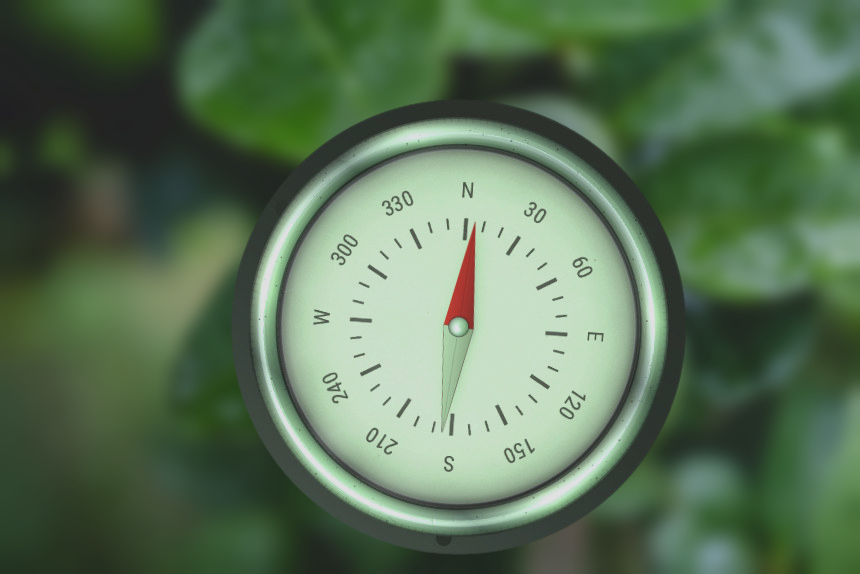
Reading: 5 °
